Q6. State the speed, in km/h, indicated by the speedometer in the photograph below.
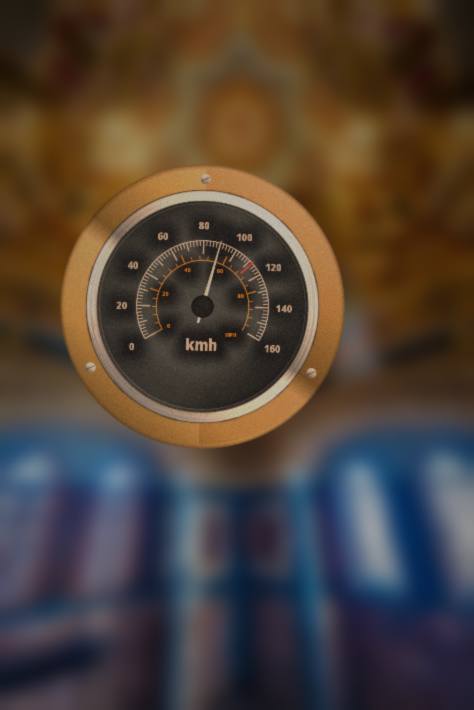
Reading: 90 km/h
